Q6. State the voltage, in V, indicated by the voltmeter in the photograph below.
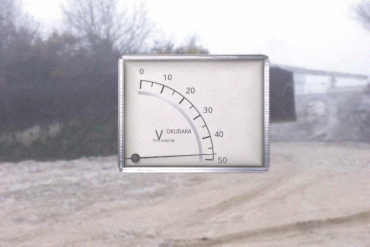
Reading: 47.5 V
